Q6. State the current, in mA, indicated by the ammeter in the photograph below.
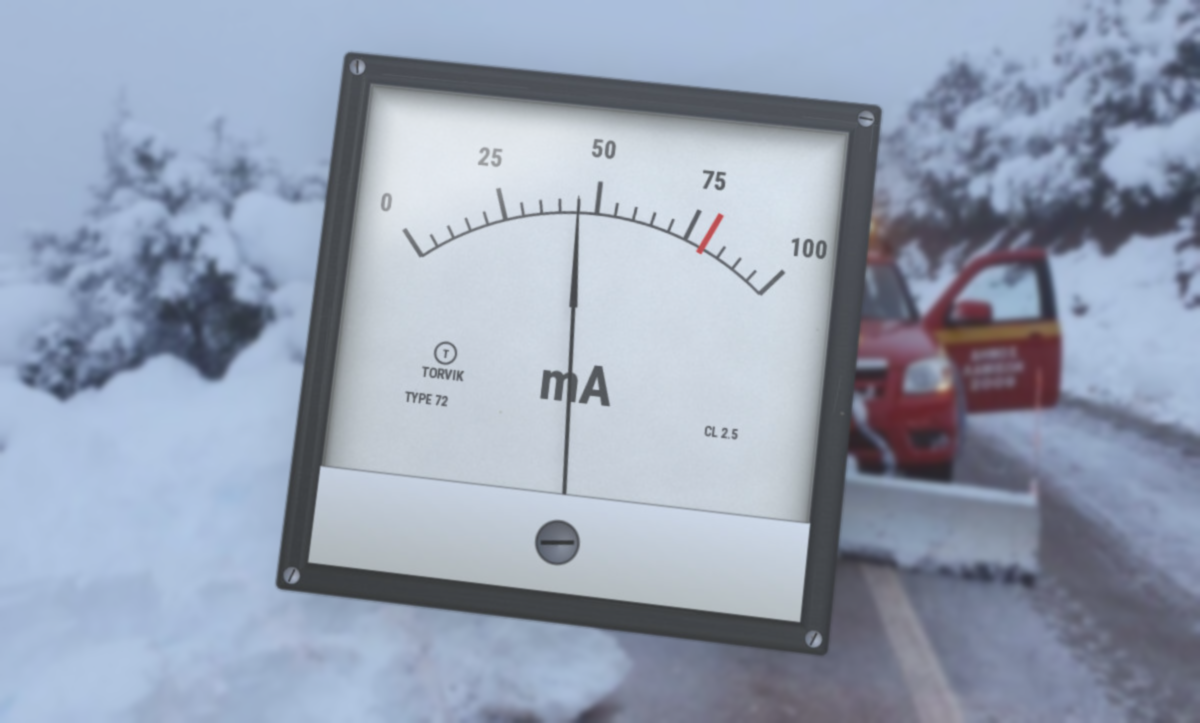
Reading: 45 mA
